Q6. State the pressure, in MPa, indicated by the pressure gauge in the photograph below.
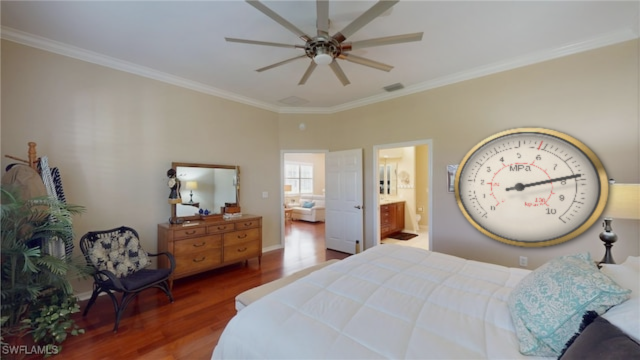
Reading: 7.8 MPa
